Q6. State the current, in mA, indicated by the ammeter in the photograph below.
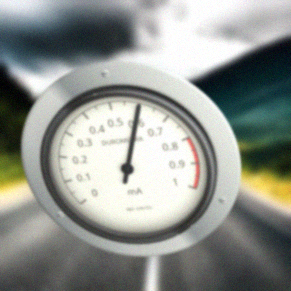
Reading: 0.6 mA
